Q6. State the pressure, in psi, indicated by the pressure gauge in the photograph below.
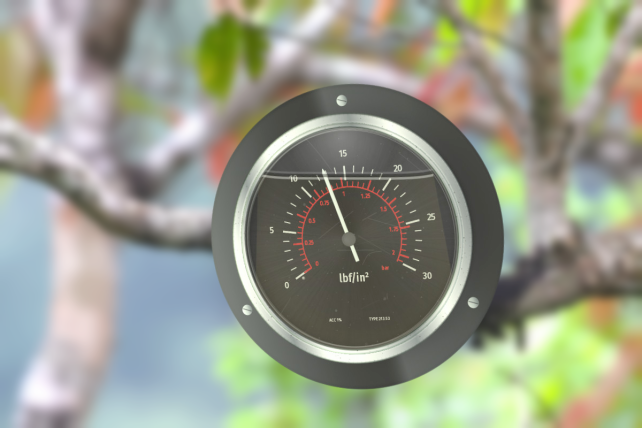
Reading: 13 psi
